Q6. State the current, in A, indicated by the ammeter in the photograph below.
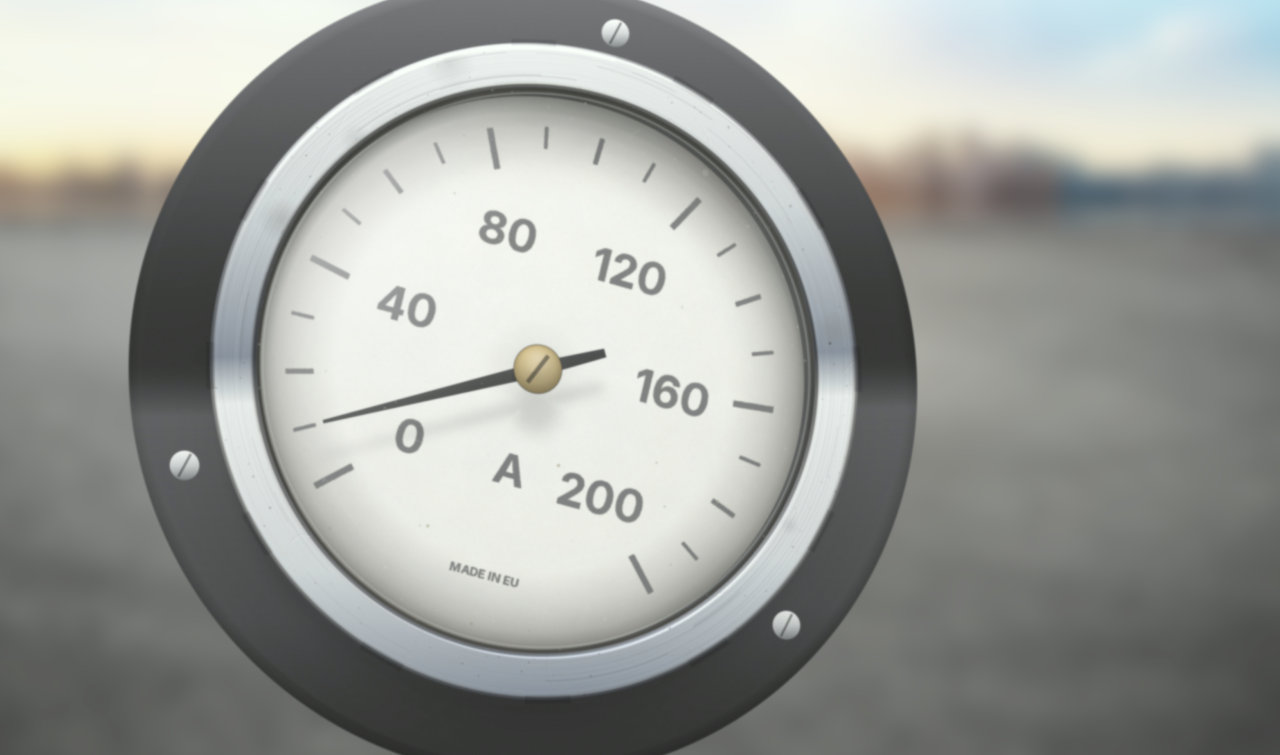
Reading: 10 A
